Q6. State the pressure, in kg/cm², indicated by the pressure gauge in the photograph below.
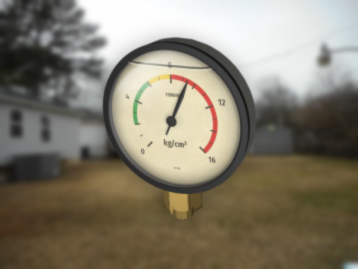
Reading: 9.5 kg/cm²
